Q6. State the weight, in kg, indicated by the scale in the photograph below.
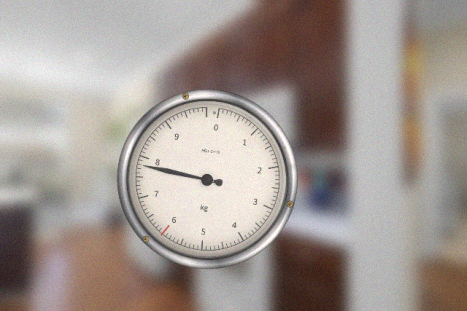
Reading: 7.8 kg
